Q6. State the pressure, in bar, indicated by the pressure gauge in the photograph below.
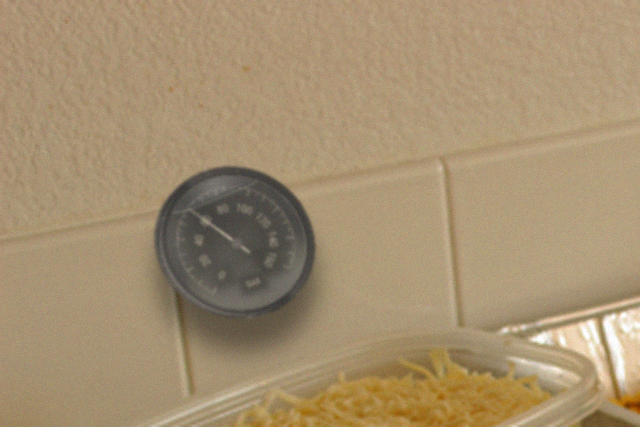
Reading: 60 bar
